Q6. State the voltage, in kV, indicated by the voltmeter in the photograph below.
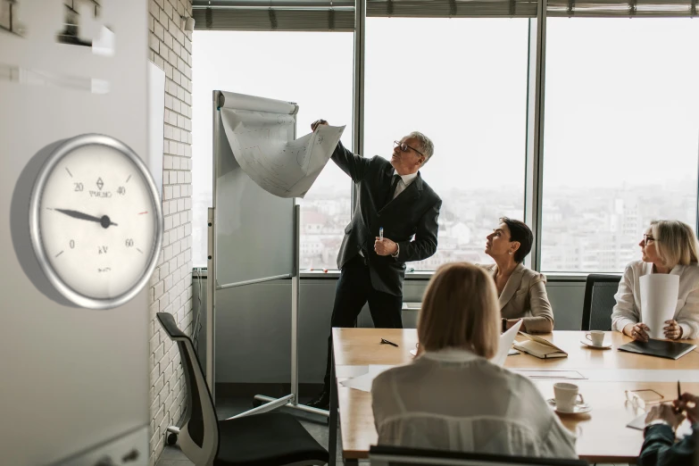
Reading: 10 kV
